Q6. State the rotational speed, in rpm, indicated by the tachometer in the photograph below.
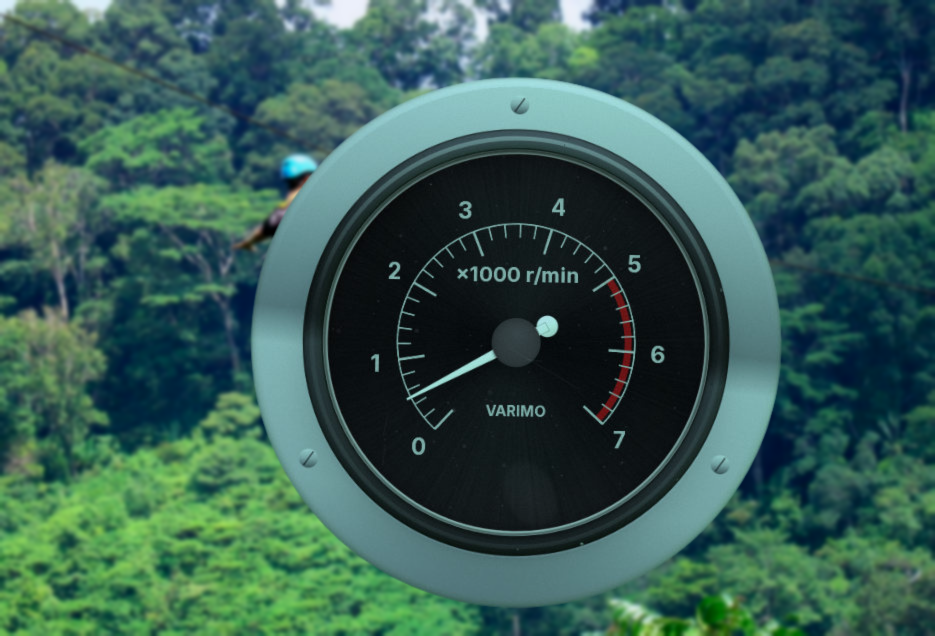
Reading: 500 rpm
